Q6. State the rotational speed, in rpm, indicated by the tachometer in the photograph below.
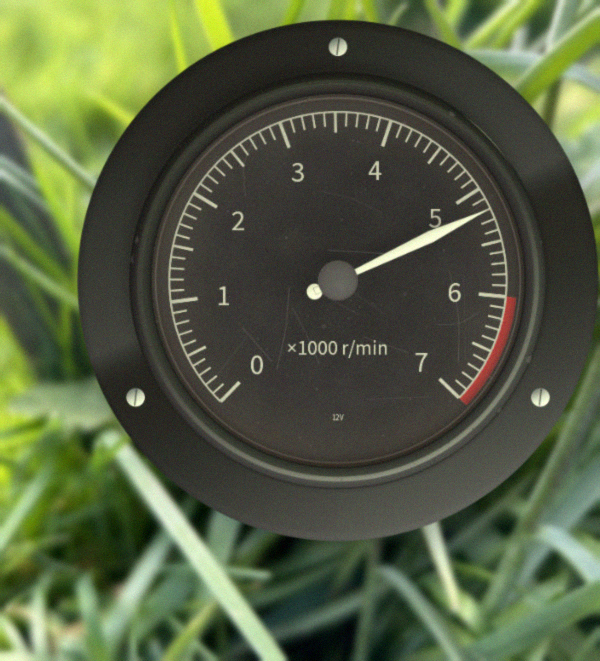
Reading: 5200 rpm
